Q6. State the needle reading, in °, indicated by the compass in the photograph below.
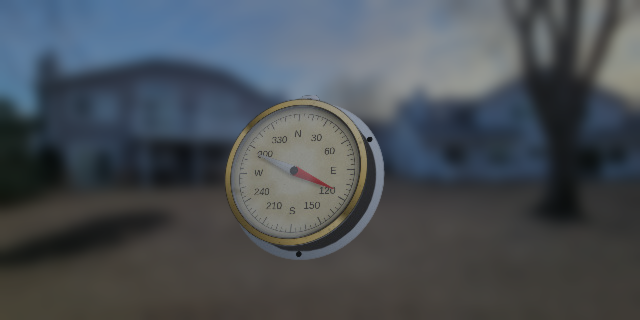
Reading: 115 °
